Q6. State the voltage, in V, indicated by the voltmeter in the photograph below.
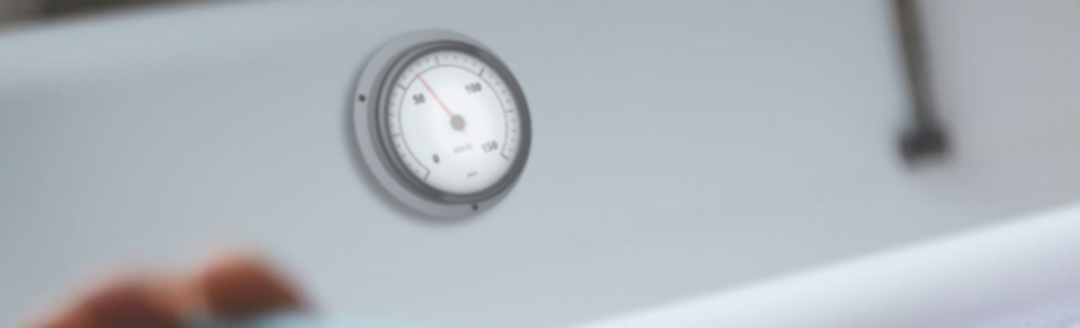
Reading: 60 V
